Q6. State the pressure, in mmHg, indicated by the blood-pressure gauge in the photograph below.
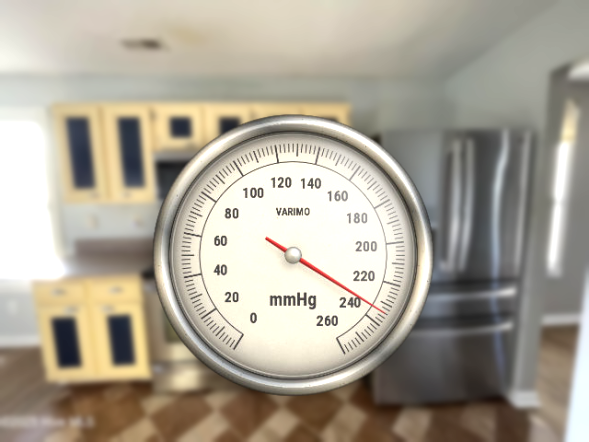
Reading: 234 mmHg
